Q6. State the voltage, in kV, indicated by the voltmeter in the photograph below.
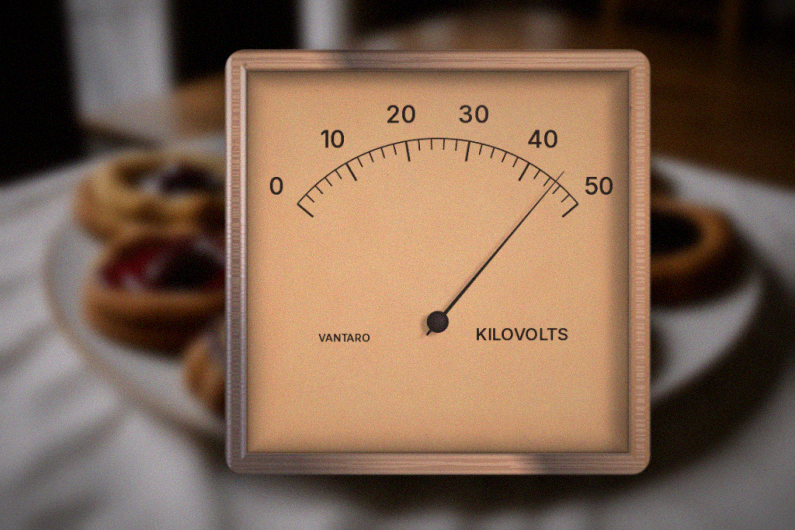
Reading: 45 kV
